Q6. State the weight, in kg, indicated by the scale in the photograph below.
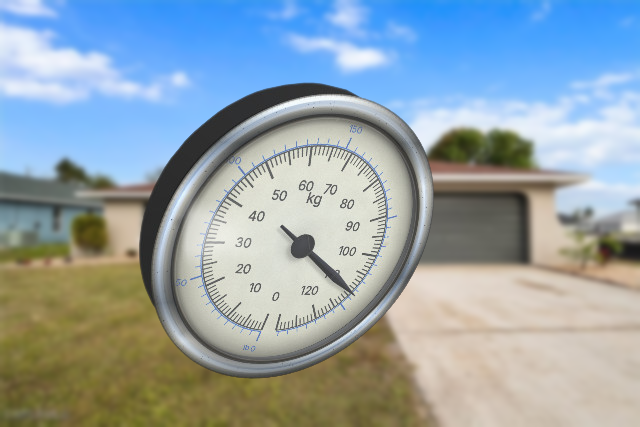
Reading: 110 kg
